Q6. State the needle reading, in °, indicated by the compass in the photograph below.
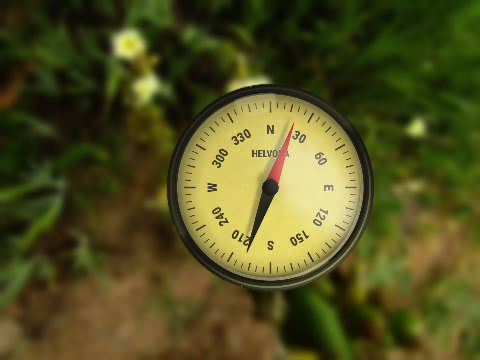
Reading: 20 °
